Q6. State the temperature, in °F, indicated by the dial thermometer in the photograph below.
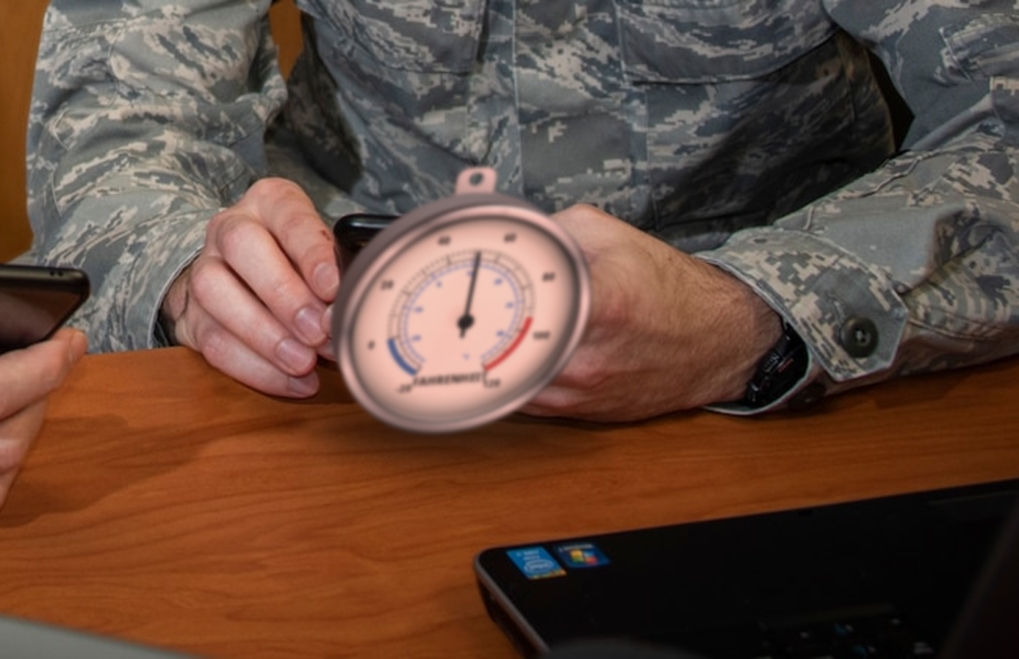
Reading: 50 °F
